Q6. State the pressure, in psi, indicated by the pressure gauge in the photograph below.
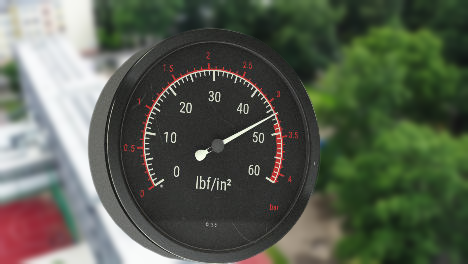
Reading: 46 psi
